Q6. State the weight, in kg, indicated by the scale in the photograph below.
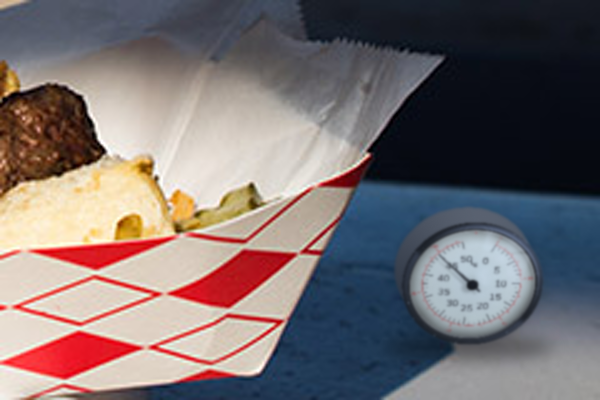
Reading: 45 kg
